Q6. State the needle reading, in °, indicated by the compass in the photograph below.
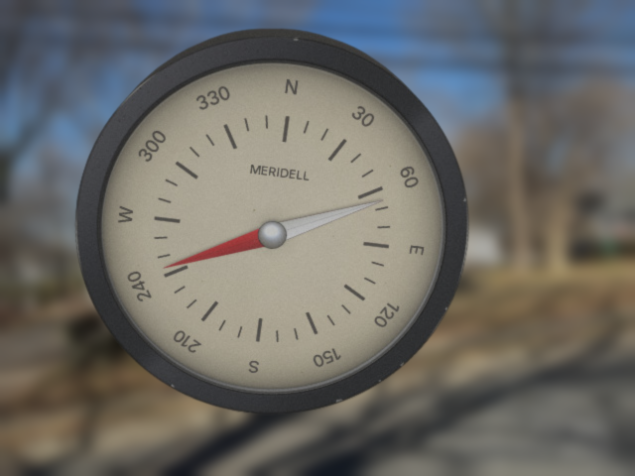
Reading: 245 °
